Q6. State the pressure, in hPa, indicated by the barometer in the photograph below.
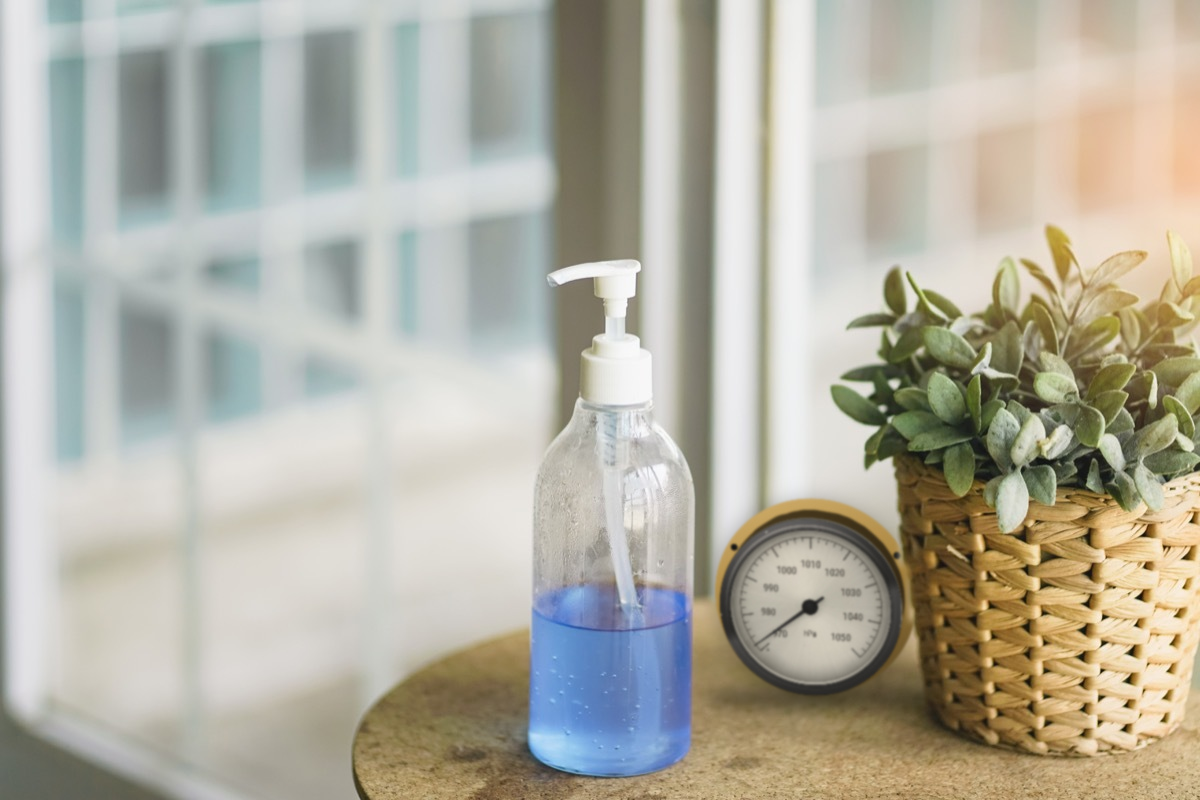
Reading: 972 hPa
